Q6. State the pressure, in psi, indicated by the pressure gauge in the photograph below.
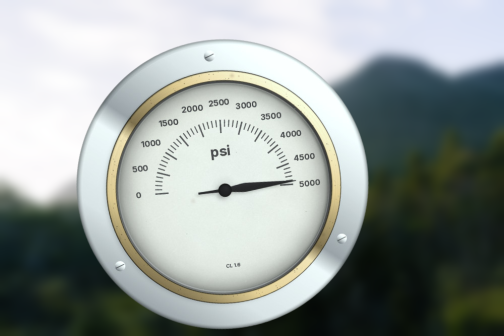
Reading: 4900 psi
